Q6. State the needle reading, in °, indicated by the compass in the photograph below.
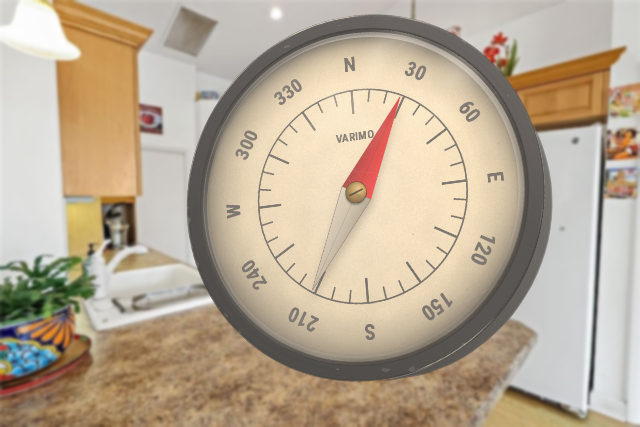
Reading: 30 °
